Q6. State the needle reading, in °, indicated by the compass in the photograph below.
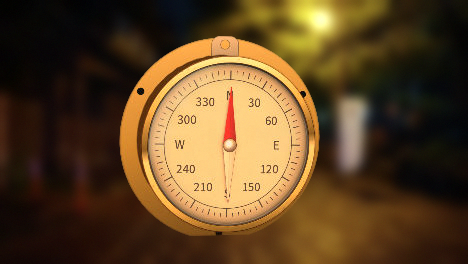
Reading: 0 °
